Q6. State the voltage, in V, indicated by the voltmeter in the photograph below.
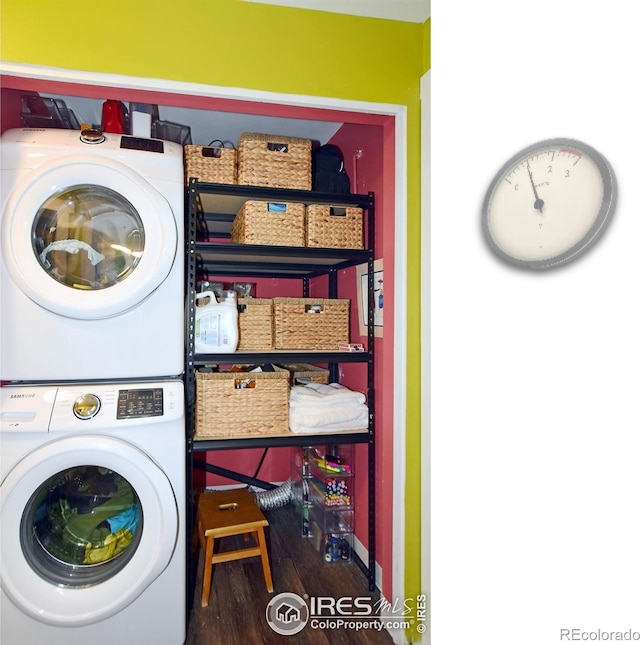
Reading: 1 V
